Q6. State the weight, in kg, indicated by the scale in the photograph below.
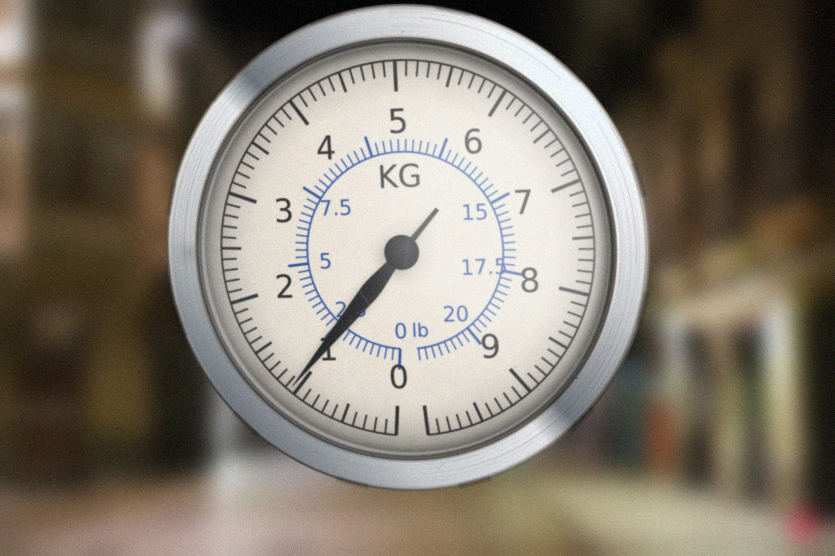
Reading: 1.05 kg
